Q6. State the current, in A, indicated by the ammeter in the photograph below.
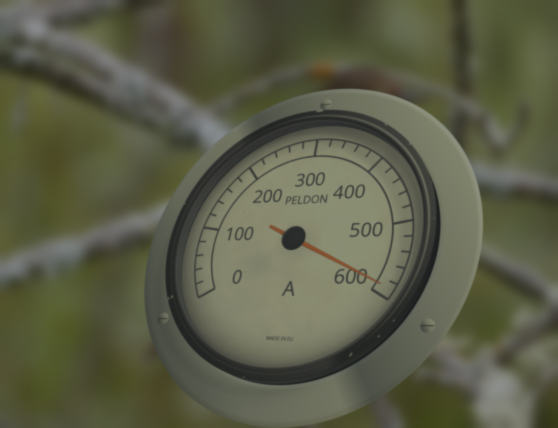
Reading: 590 A
